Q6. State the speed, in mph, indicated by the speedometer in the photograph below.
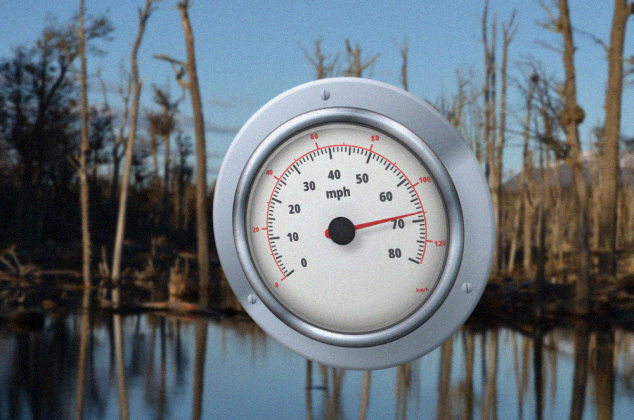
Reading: 68 mph
